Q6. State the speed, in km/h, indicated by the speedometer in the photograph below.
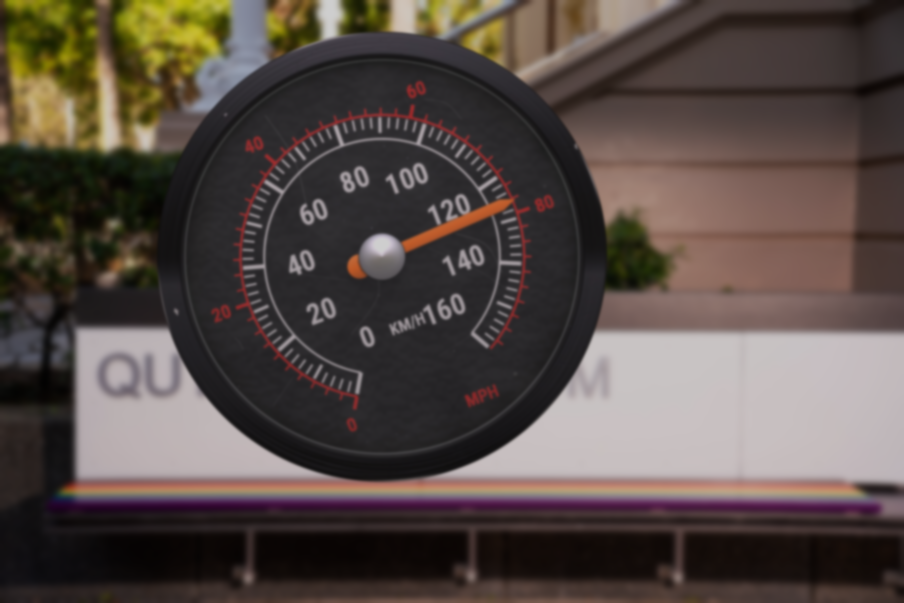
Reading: 126 km/h
